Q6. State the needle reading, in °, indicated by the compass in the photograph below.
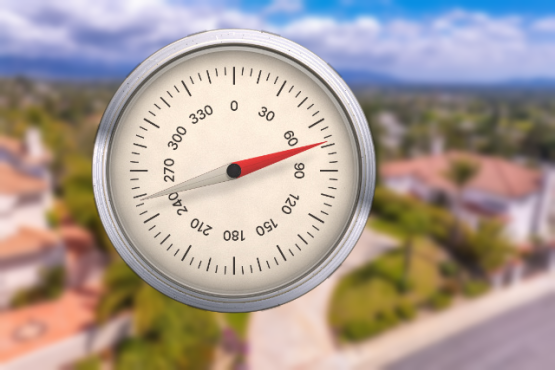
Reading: 72.5 °
